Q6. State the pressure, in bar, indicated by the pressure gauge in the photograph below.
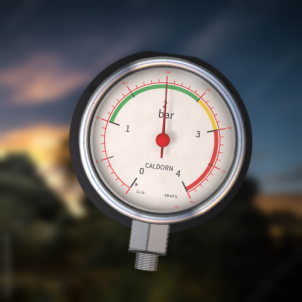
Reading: 2 bar
